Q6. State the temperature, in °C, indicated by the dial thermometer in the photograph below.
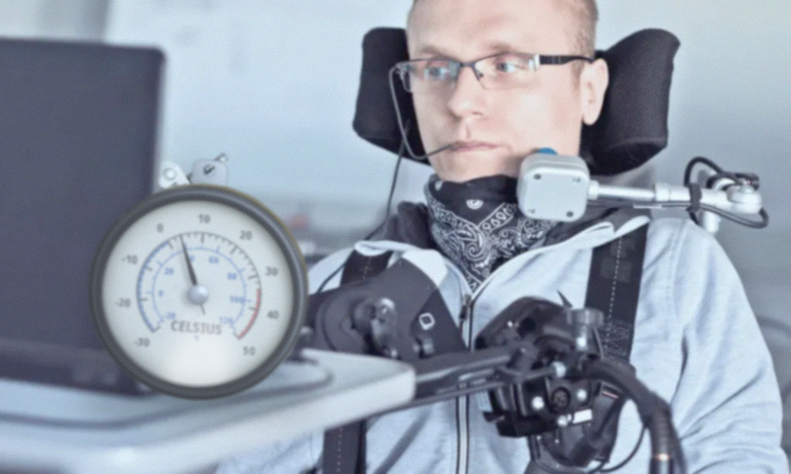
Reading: 4 °C
